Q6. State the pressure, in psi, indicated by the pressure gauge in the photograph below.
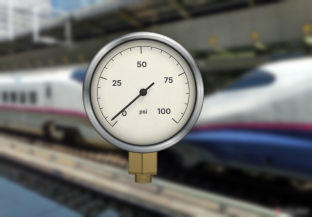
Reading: 2.5 psi
